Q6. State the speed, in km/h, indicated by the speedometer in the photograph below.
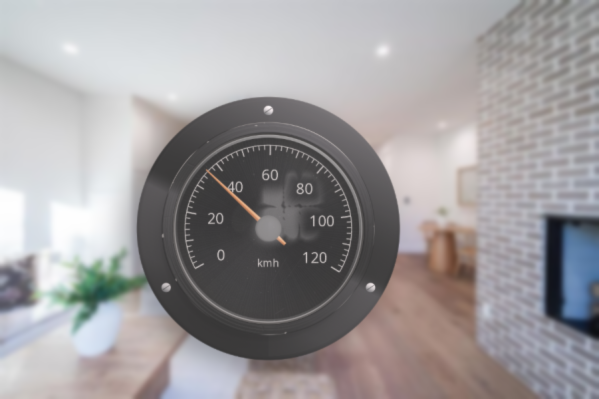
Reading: 36 km/h
